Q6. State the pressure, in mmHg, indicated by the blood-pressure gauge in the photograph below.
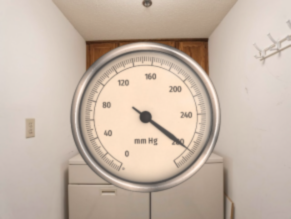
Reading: 280 mmHg
